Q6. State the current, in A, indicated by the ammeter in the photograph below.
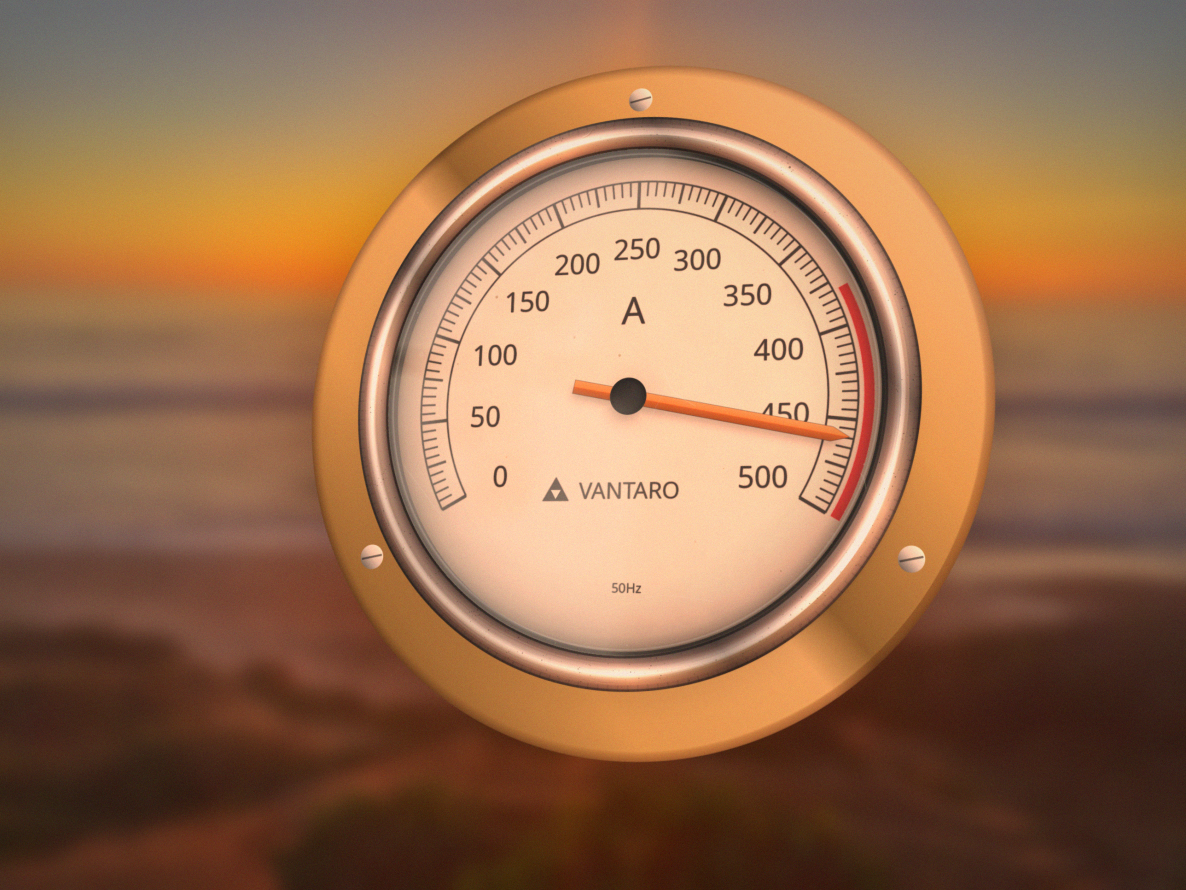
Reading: 460 A
